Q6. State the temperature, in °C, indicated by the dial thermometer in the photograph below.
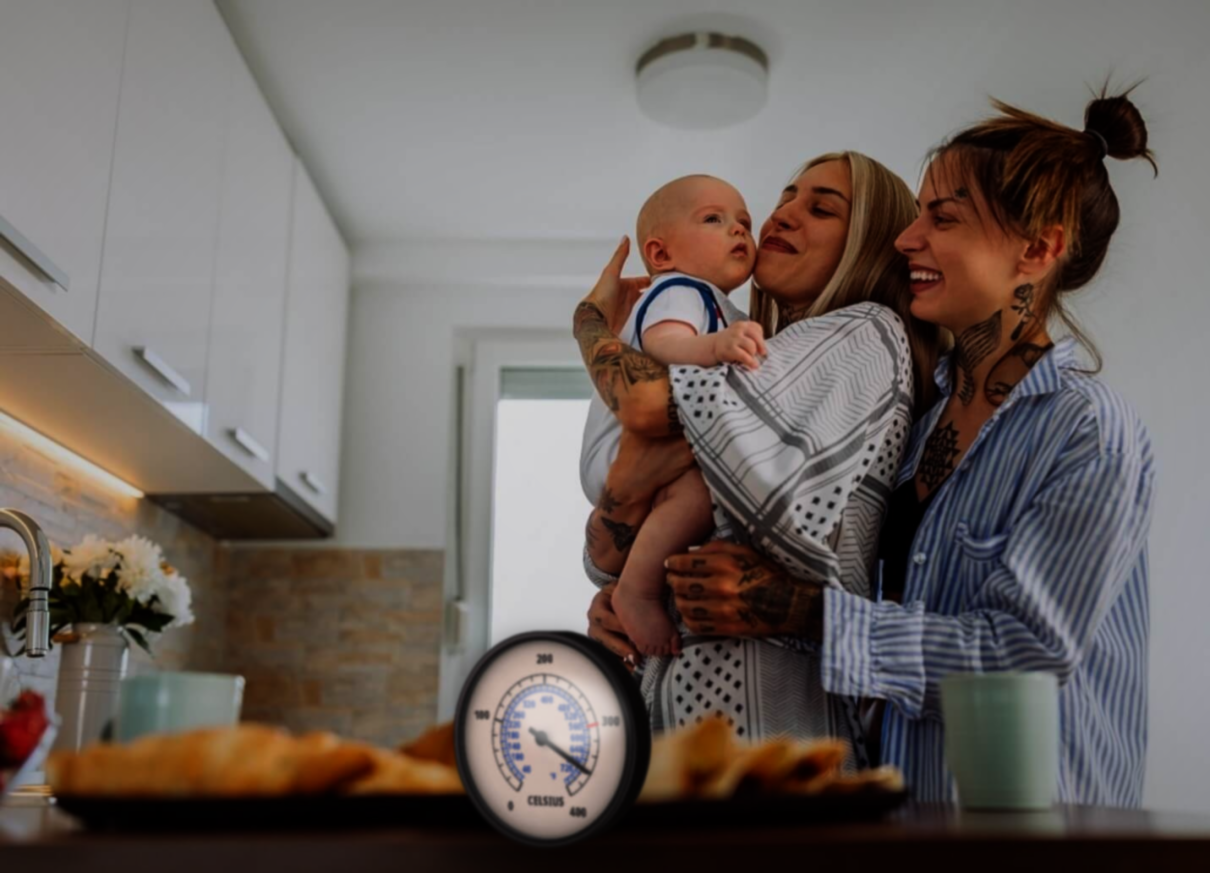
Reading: 360 °C
